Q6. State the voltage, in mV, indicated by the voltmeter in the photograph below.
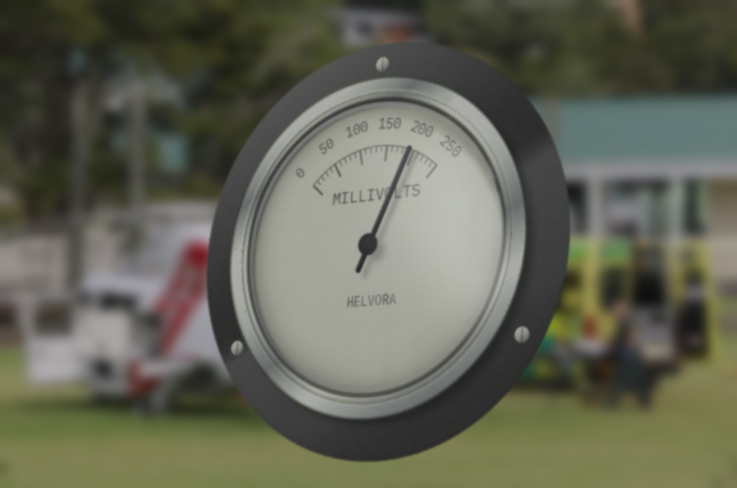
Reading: 200 mV
